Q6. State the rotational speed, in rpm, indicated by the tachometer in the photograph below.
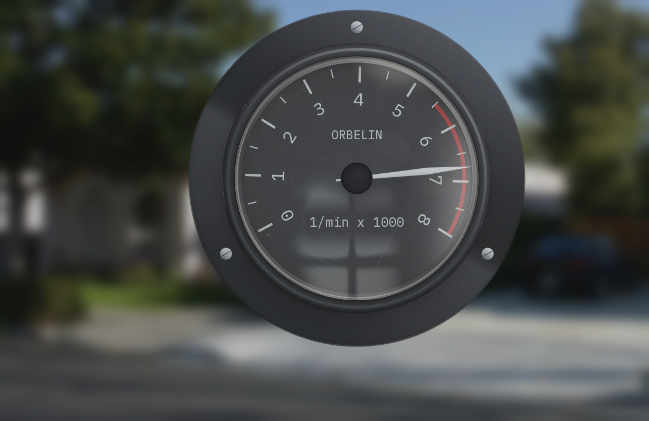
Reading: 6750 rpm
